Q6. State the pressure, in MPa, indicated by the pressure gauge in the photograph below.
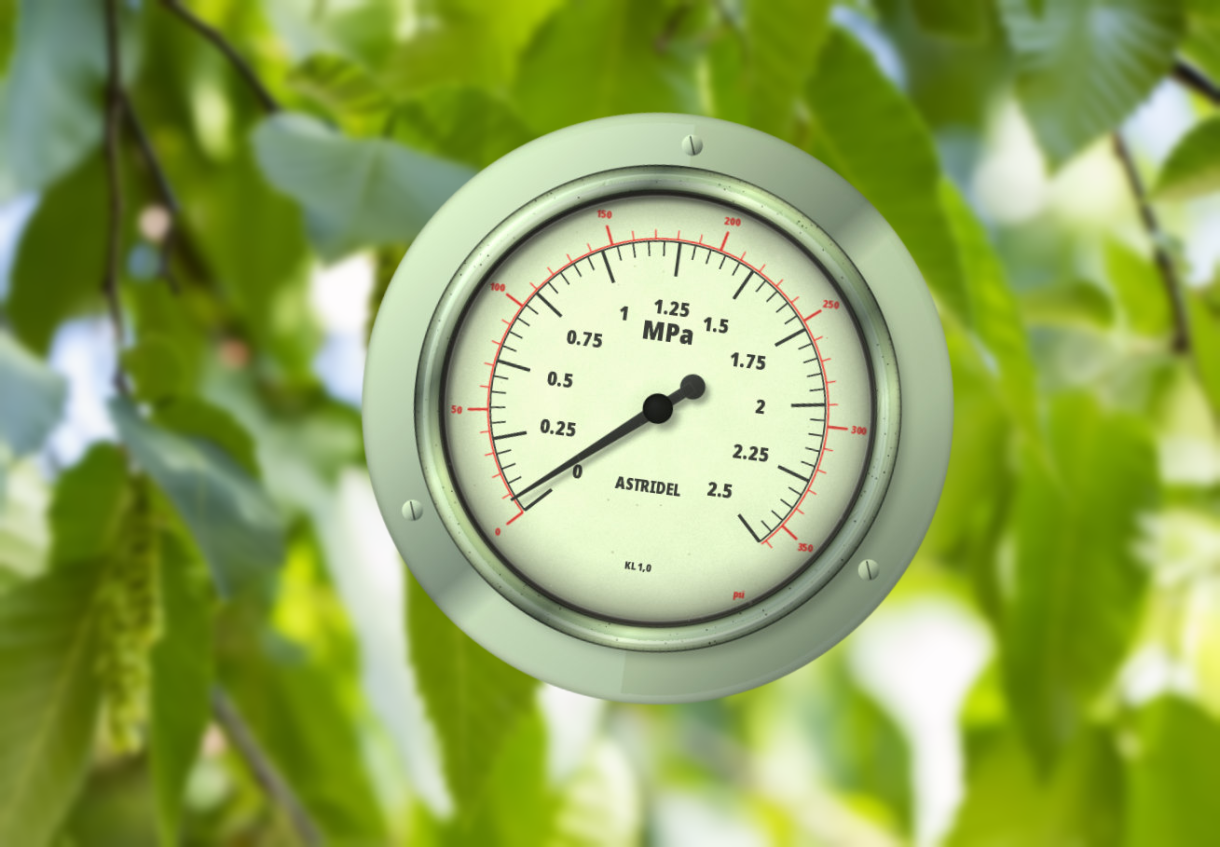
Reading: 0.05 MPa
